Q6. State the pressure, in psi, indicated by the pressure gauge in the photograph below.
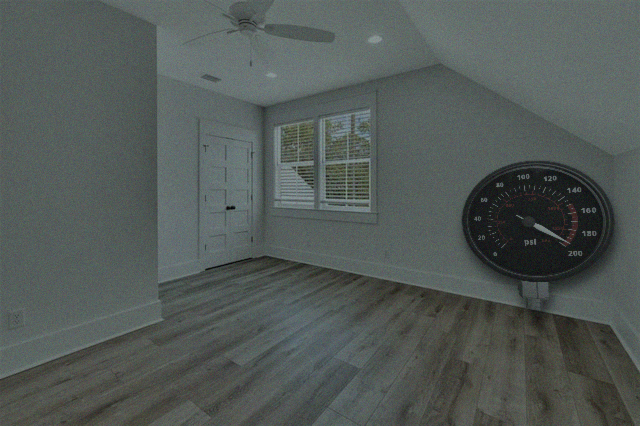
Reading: 195 psi
